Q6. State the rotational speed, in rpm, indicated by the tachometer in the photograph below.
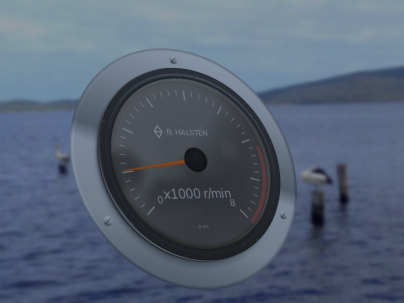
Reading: 1000 rpm
